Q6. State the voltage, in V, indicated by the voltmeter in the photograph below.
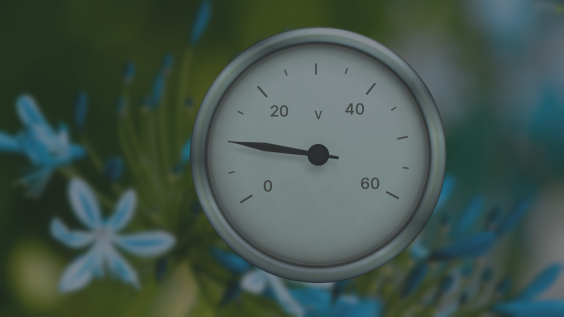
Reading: 10 V
